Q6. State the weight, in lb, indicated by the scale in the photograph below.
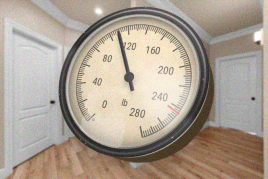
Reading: 110 lb
